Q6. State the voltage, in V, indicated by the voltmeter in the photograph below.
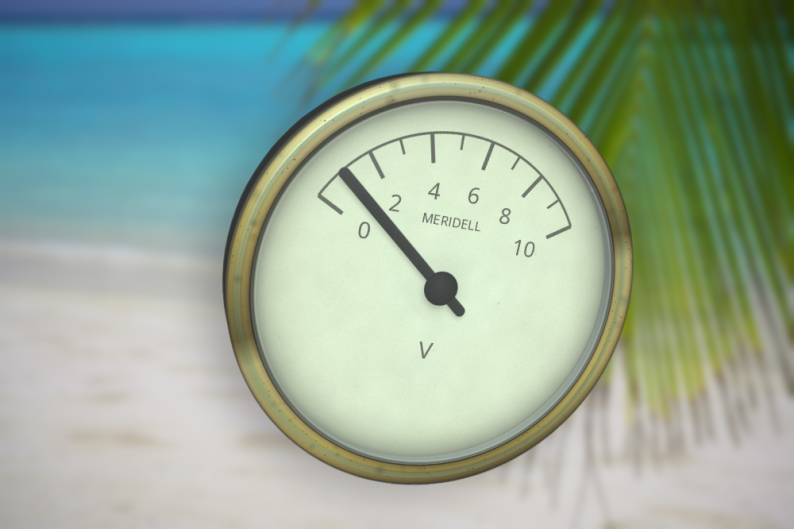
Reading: 1 V
